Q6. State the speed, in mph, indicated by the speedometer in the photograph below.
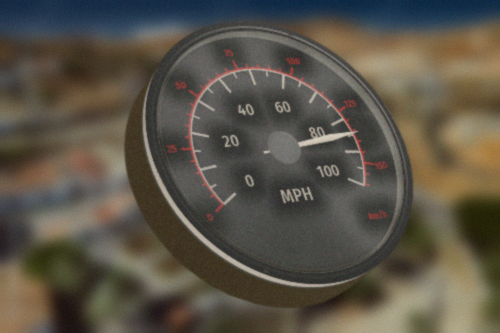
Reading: 85 mph
